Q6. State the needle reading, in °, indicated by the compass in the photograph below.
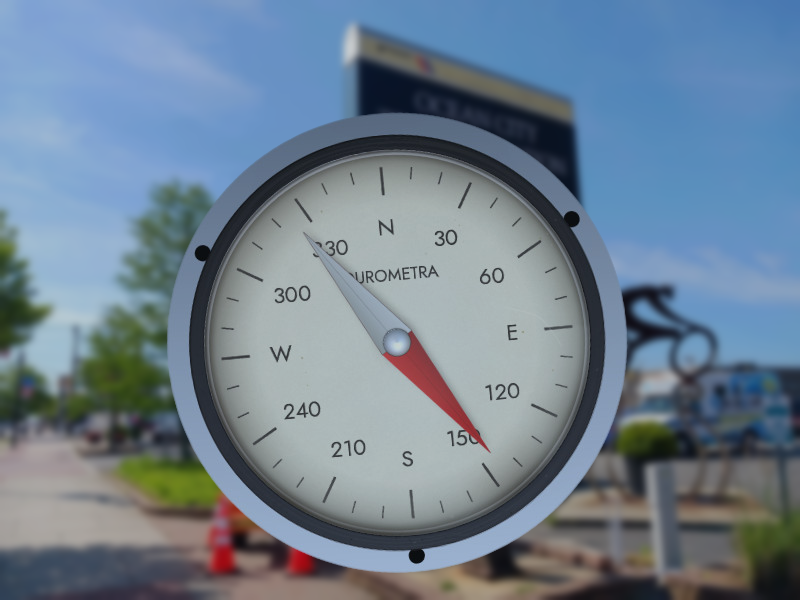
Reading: 145 °
